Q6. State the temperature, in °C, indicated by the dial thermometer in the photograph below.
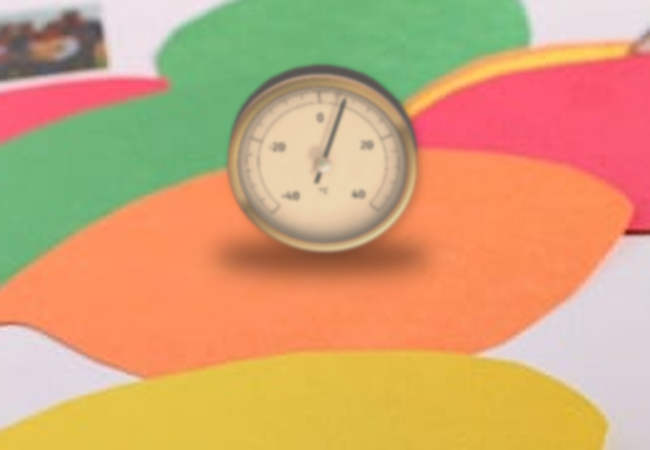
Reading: 6 °C
